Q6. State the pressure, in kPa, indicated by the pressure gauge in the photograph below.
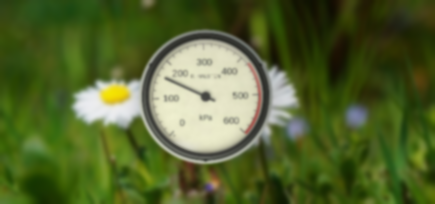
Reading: 160 kPa
